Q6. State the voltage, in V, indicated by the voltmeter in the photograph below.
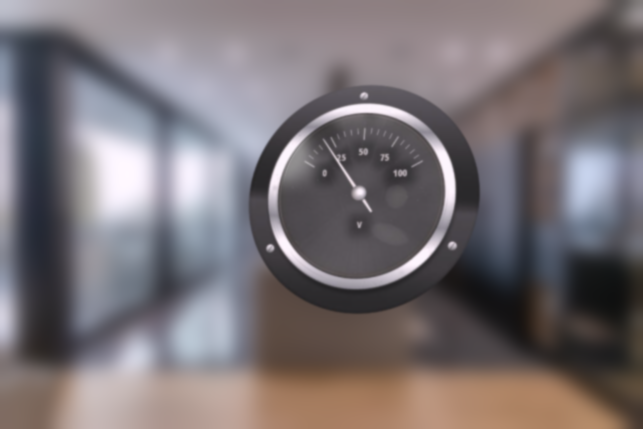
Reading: 20 V
